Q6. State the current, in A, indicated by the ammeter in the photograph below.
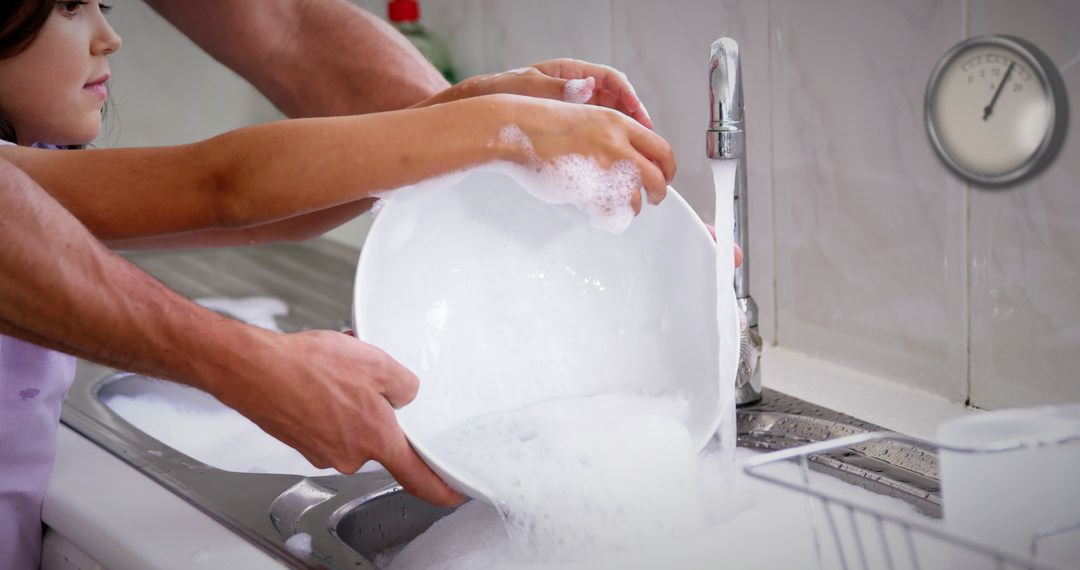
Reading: 15 A
